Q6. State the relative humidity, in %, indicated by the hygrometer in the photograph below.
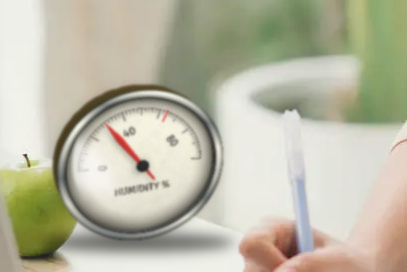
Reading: 30 %
